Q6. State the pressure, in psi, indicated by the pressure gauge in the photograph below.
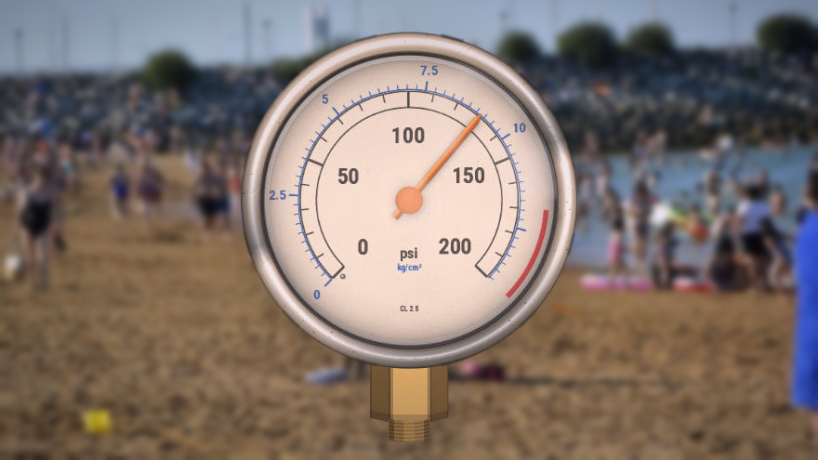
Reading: 130 psi
